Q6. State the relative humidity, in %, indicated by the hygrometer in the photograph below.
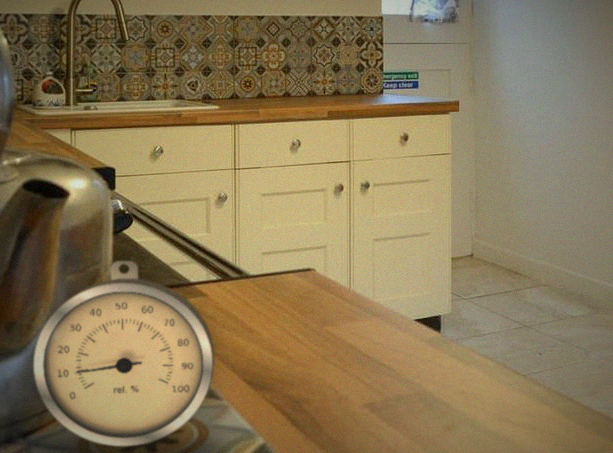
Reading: 10 %
